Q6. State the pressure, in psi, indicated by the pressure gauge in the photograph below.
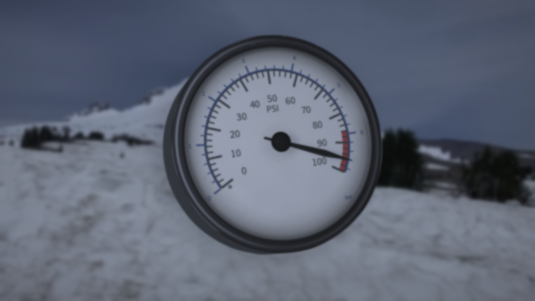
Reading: 96 psi
